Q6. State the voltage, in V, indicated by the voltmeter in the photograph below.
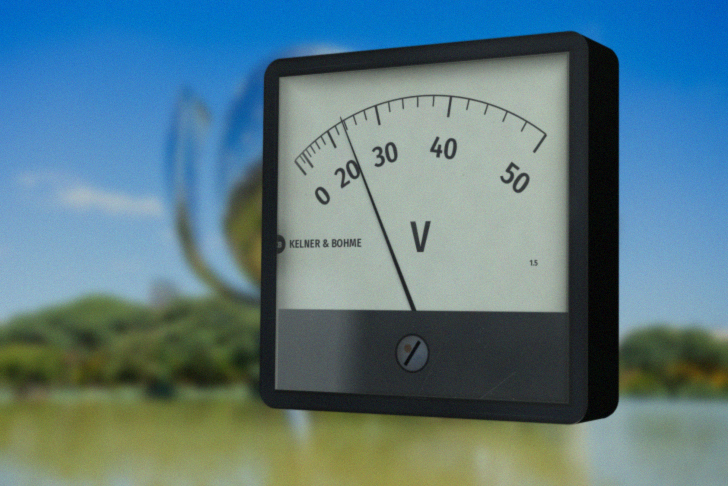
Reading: 24 V
